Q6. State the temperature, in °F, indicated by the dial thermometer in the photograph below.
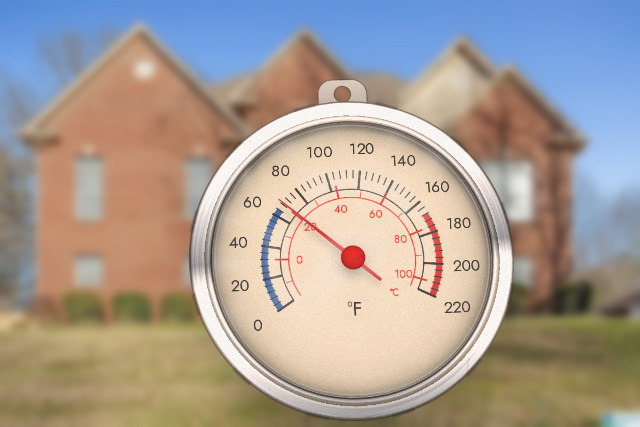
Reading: 68 °F
